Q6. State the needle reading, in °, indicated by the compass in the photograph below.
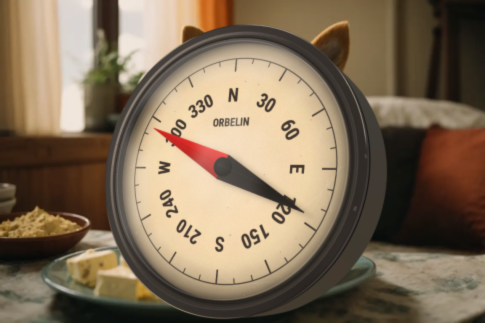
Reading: 295 °
